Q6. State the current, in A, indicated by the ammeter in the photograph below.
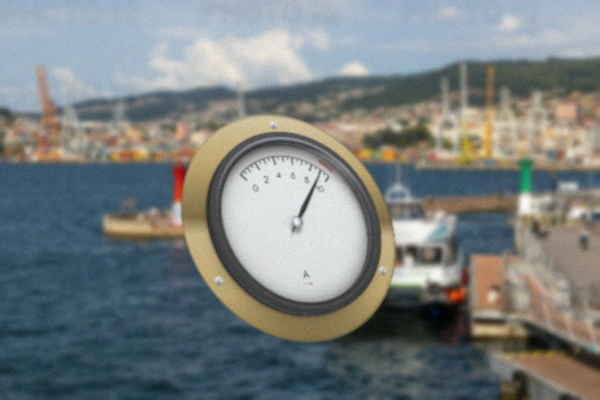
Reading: 9 A
